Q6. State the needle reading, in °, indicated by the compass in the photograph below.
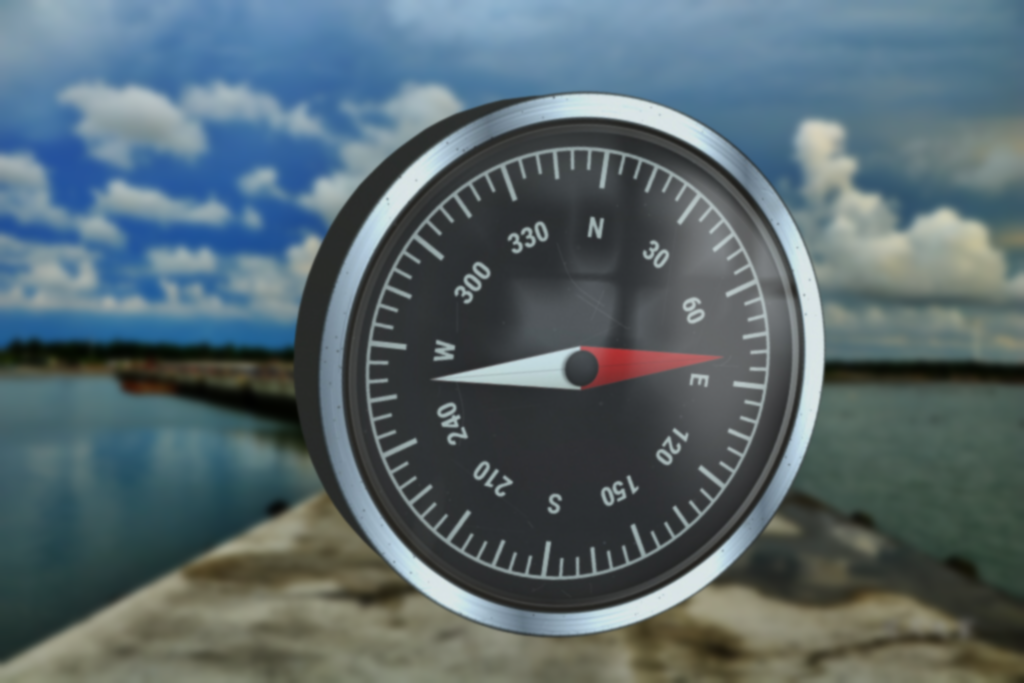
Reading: 80 °
